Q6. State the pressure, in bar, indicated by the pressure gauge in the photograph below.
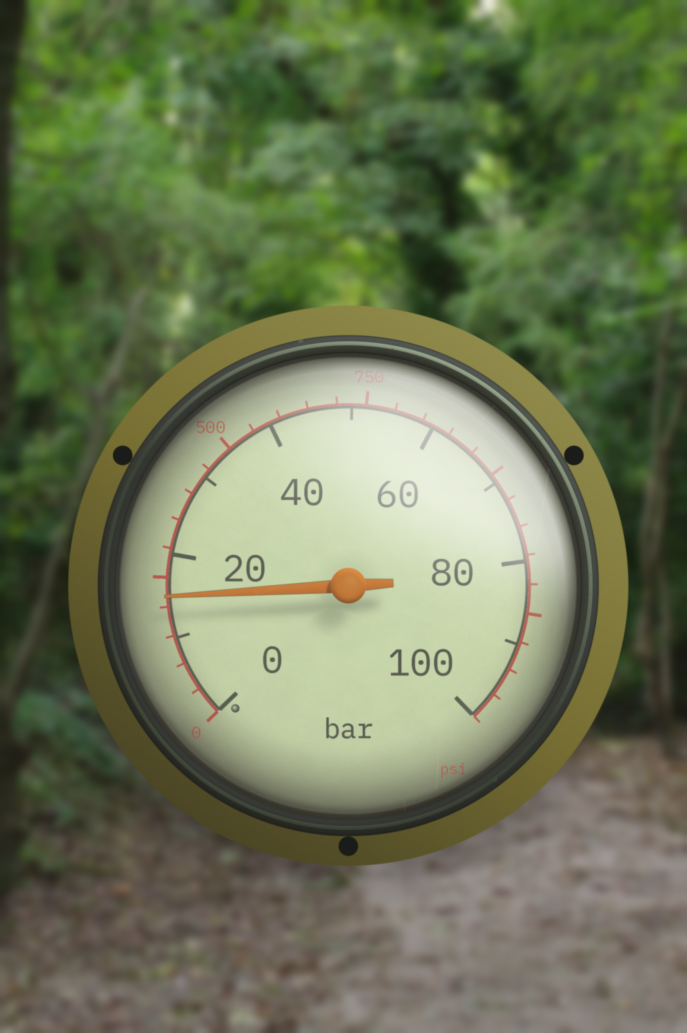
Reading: 15 bar
